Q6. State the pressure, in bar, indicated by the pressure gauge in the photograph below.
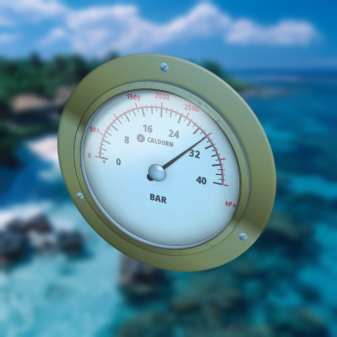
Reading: 30 bar
